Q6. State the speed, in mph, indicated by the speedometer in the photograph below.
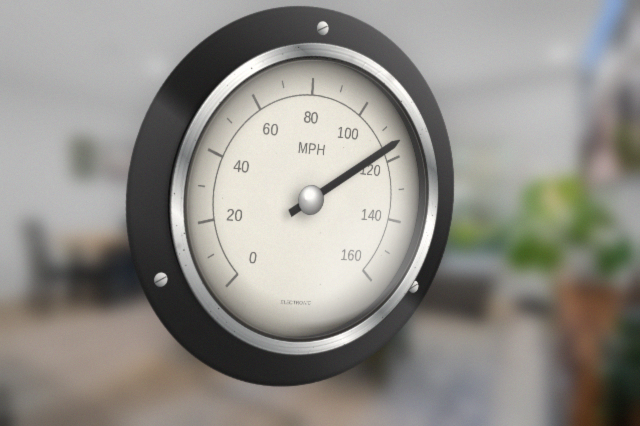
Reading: 115 mph
